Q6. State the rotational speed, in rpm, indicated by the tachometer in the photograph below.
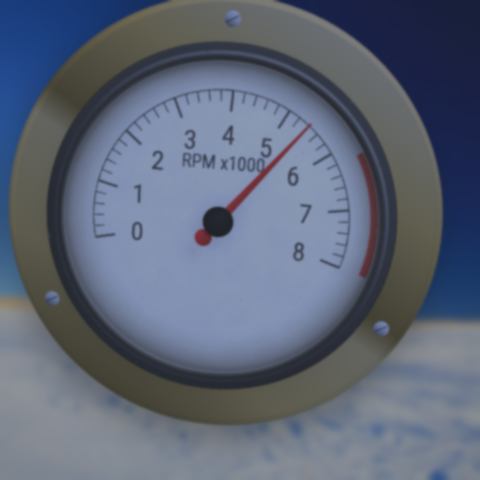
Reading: 5400 rpm
